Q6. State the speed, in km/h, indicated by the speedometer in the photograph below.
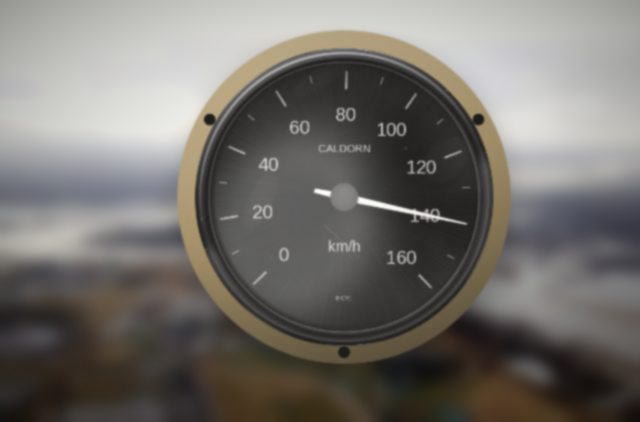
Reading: 140 km/h
